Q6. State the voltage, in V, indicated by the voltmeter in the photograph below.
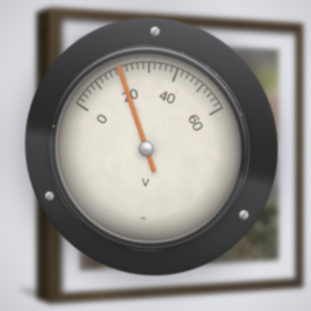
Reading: 20 V
